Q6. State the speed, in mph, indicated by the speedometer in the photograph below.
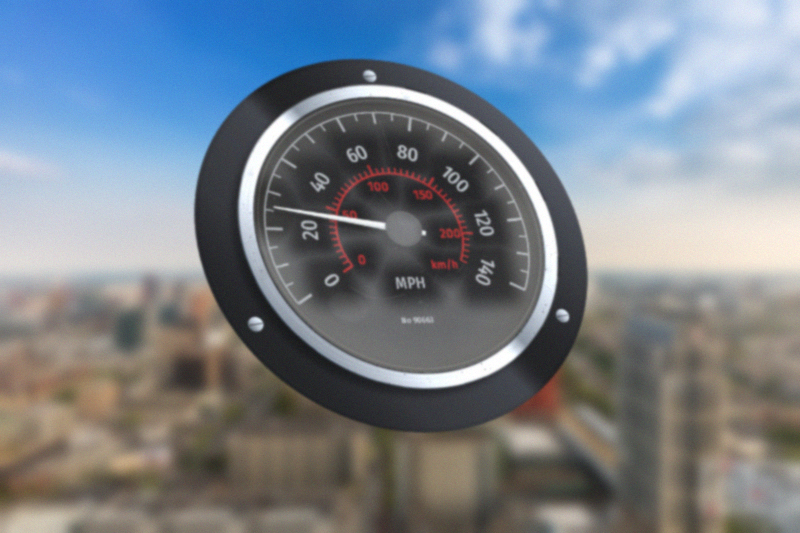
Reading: 25 mph
